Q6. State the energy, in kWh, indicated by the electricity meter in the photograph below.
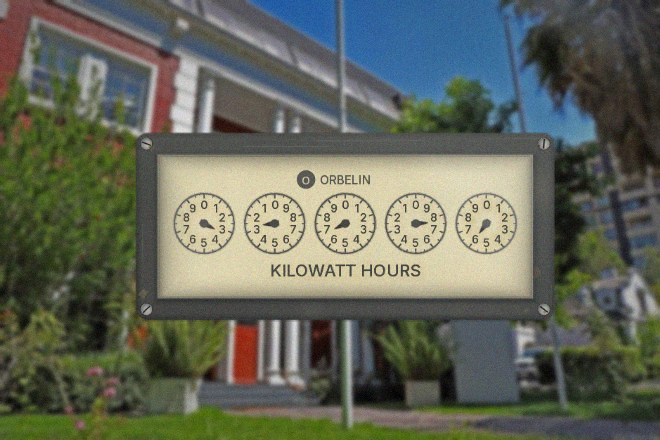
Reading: 32676 kWh
